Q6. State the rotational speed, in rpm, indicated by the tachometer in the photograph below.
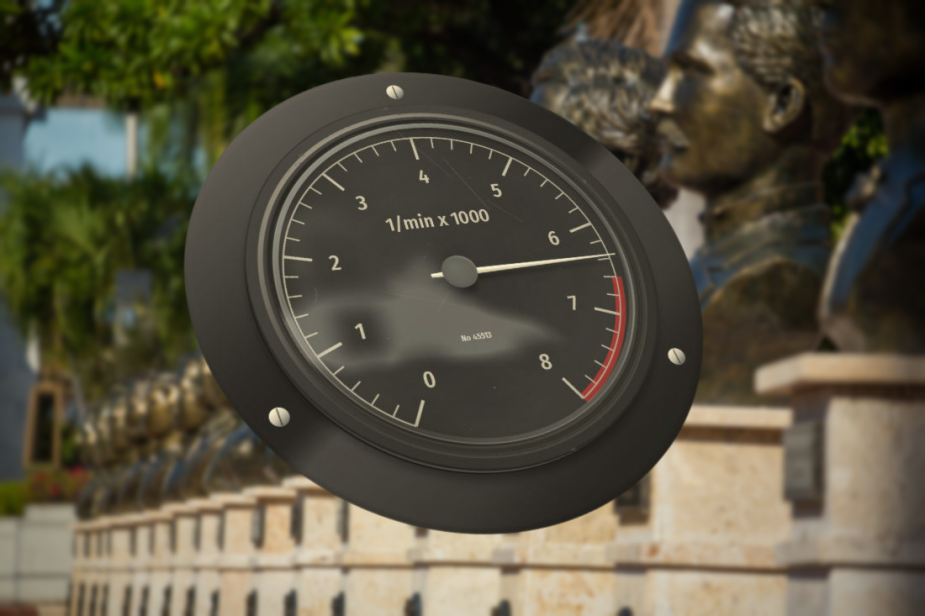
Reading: 6400 rpm
